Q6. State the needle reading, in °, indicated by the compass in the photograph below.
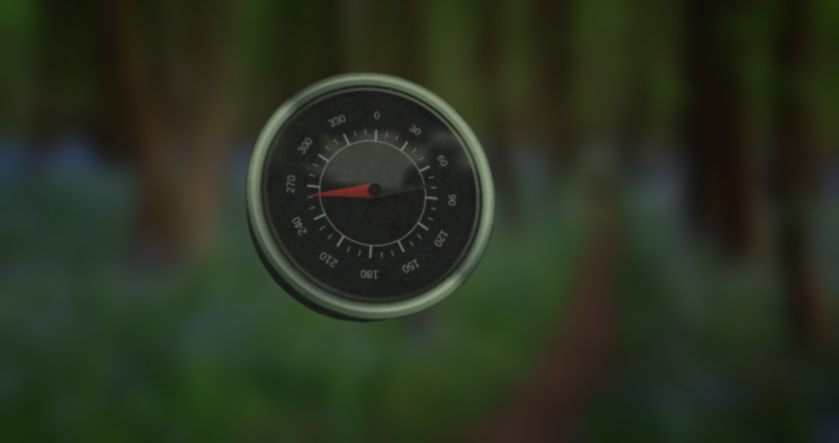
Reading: 260 °
